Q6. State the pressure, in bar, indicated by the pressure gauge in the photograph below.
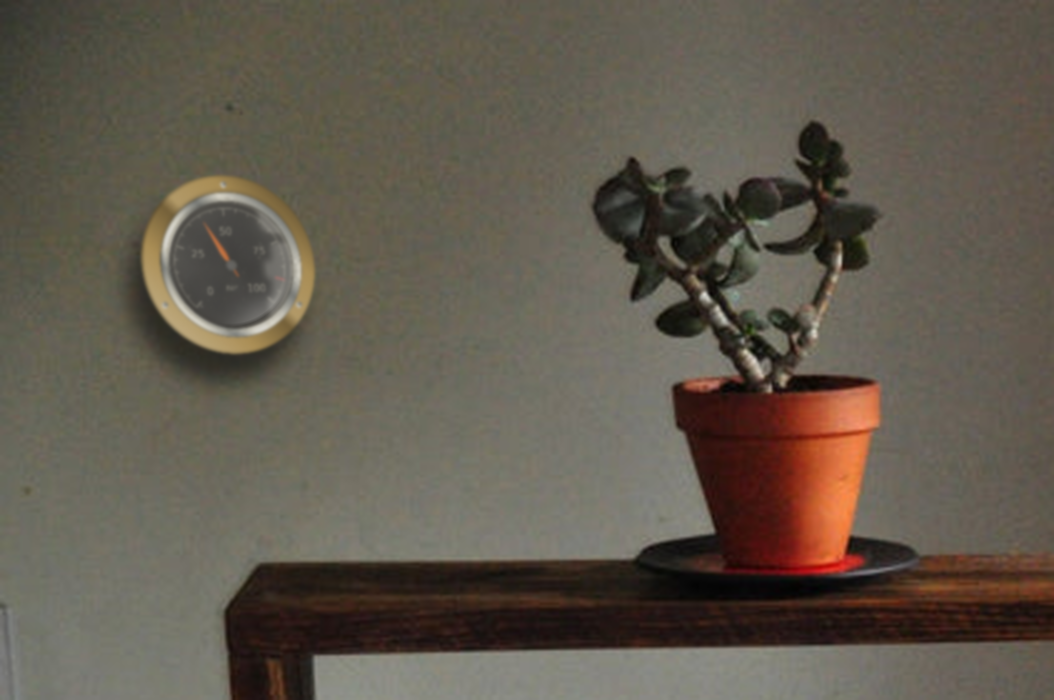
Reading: 40 bar
